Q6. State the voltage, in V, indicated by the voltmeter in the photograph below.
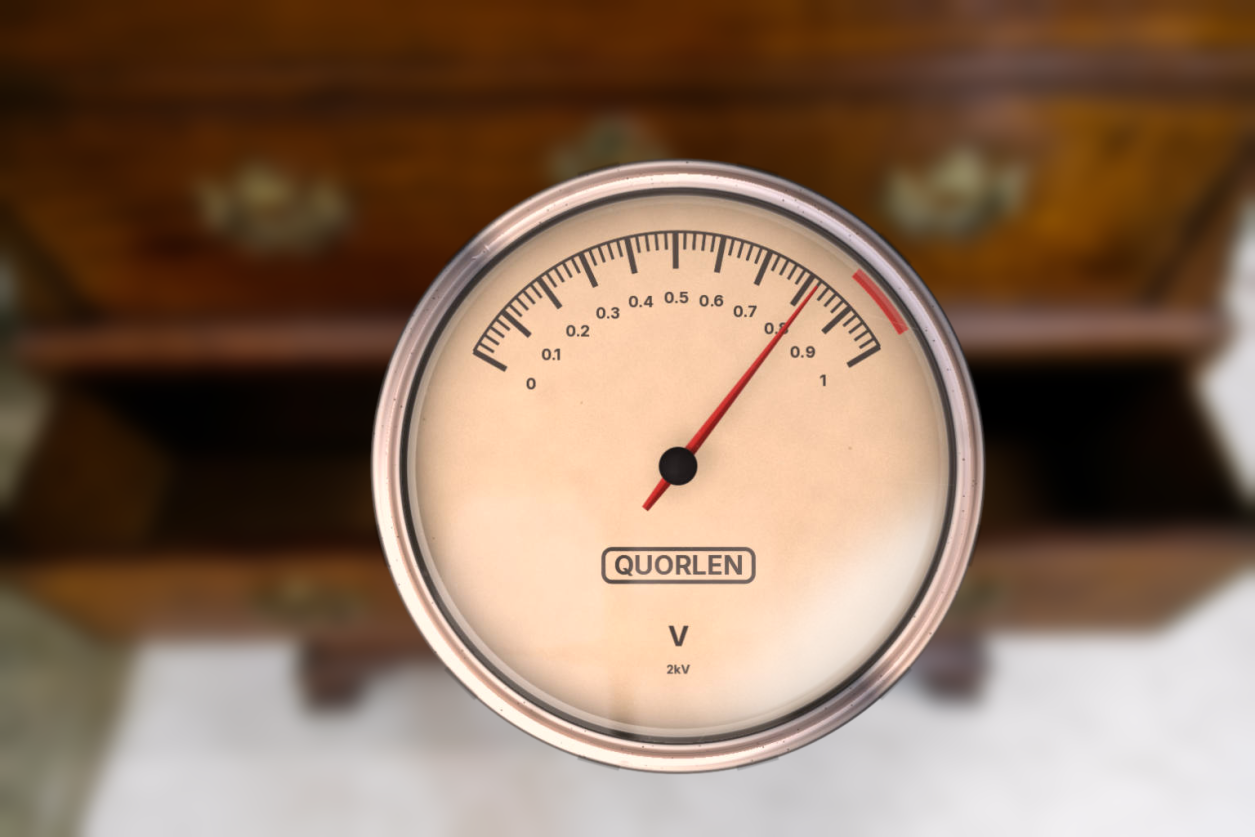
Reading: 0.82 V
